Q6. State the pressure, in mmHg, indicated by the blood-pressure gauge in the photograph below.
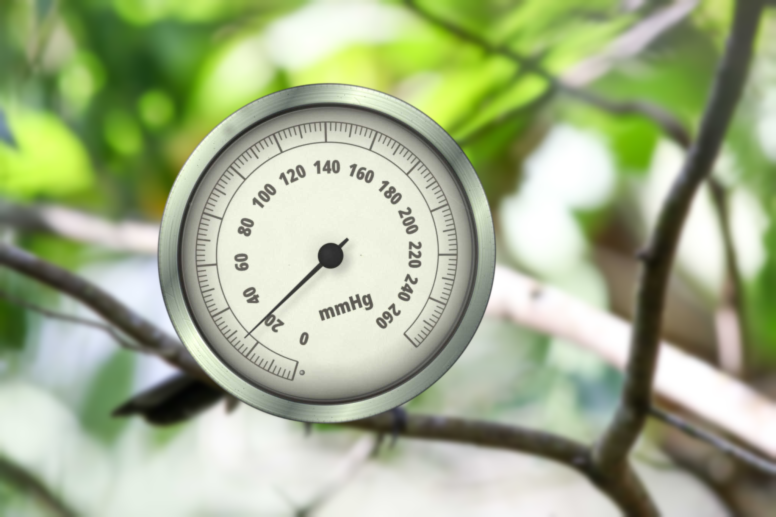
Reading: 26 mmHg
